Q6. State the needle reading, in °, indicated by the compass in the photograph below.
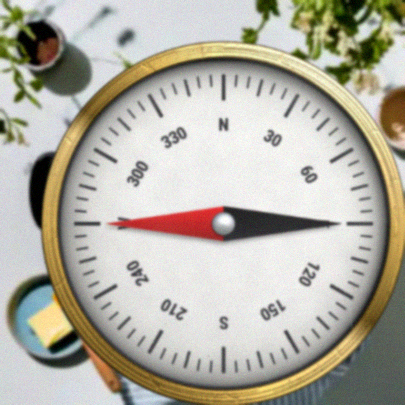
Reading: 270 °
